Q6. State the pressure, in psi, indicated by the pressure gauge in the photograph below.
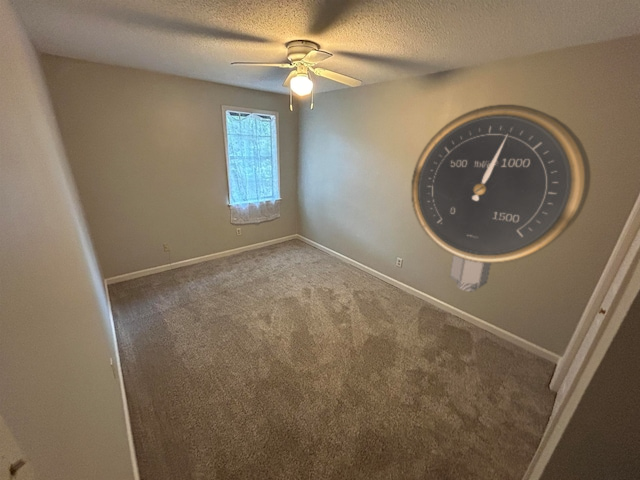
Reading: 850 psi
